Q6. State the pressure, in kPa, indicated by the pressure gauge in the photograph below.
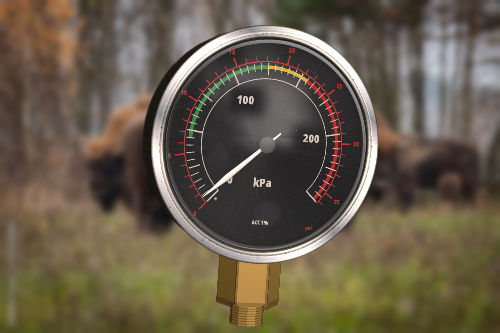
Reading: 5 kPa
